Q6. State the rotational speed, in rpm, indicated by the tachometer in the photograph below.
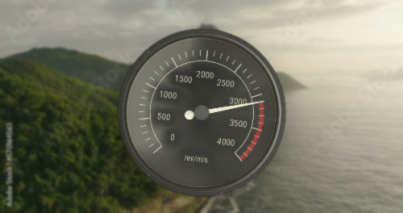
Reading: 3100 rpm
